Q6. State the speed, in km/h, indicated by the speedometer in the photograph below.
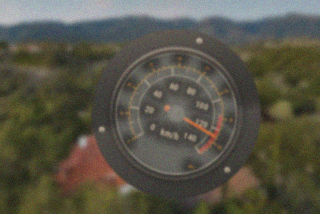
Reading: 125 km/h
